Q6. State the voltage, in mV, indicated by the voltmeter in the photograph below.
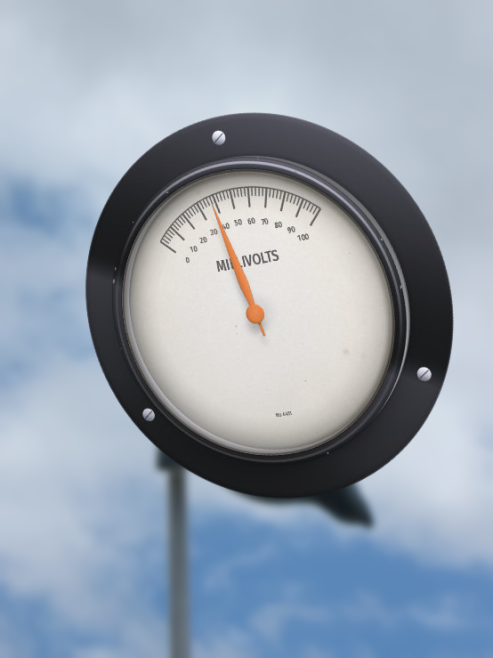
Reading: 40 mV
